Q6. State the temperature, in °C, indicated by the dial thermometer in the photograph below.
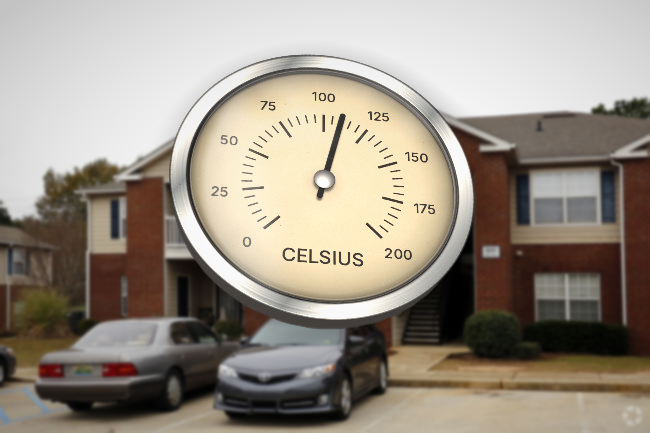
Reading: 110 °C
